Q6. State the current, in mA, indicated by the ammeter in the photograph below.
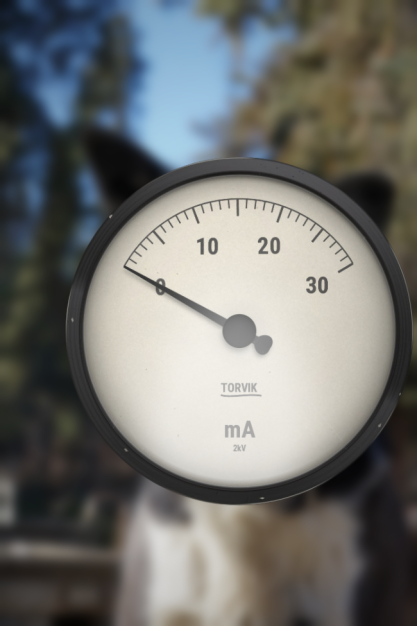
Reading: 0 mA
